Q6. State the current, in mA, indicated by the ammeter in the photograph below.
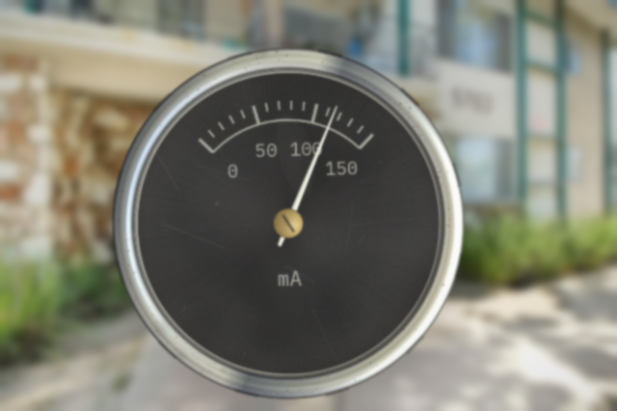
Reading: 115 mA
